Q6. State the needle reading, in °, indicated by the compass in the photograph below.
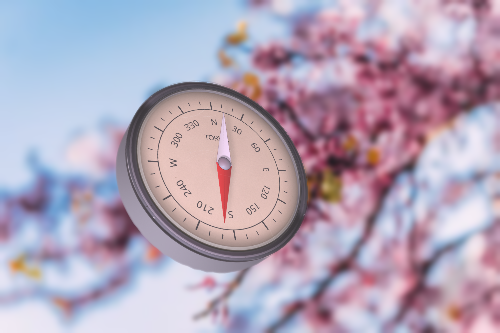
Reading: 190 °
